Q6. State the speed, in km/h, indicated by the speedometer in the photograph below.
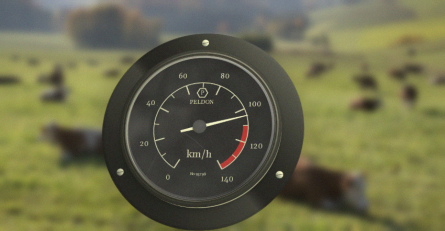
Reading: 105 km/h
